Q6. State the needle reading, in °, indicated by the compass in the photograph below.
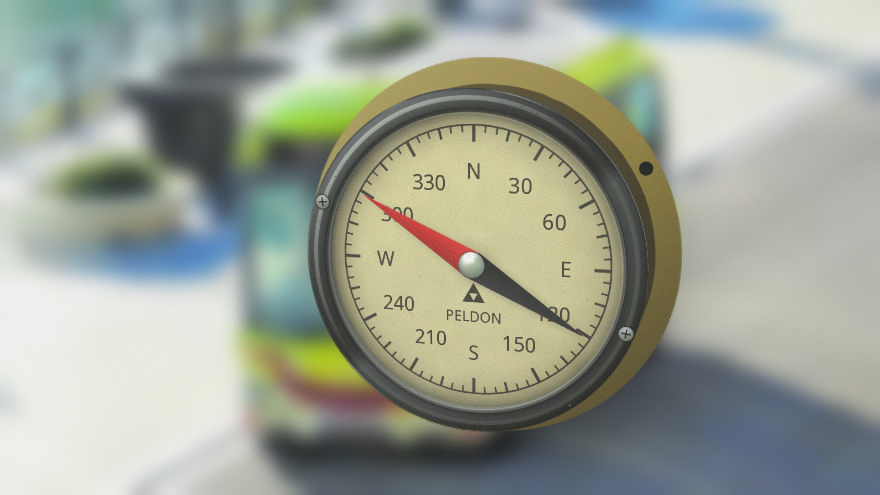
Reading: 300 °
